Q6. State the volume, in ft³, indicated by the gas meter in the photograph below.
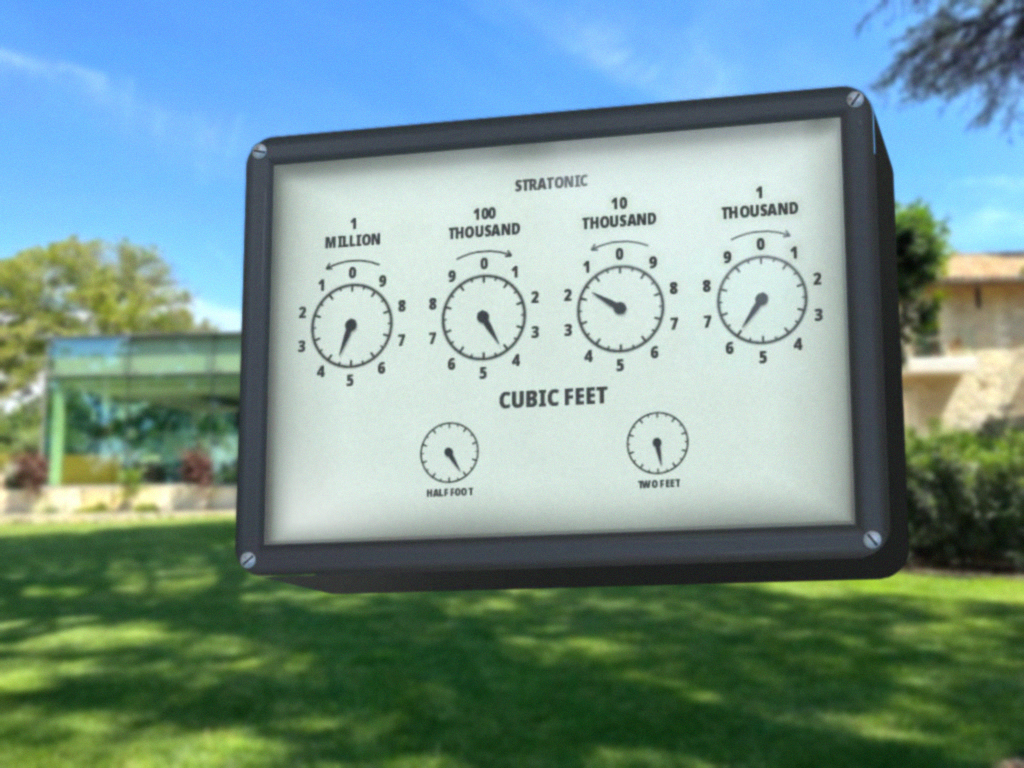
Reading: 441600 ft³
